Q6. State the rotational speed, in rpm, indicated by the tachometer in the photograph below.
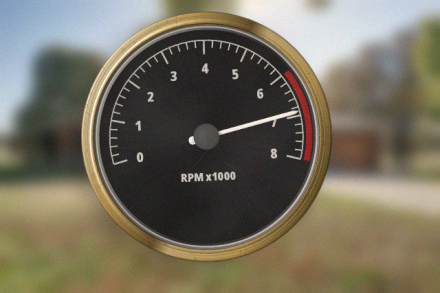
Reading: 6900 rpm
